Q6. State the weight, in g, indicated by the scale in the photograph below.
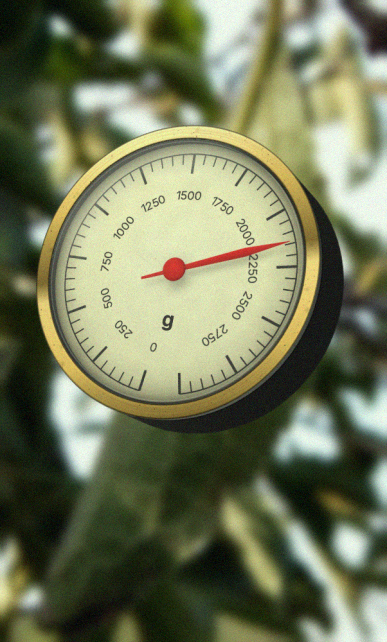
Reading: 2150 g
